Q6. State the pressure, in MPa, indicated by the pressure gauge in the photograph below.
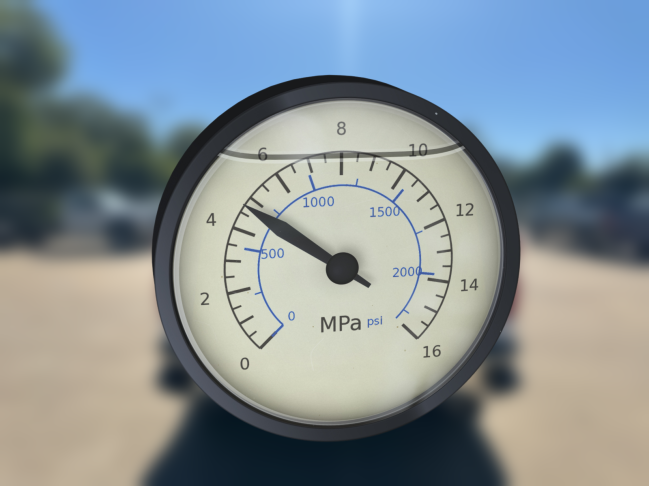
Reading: 4.75 MPa
